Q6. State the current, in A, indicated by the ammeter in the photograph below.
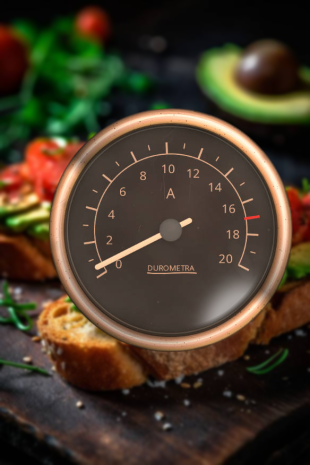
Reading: 0.5 A
